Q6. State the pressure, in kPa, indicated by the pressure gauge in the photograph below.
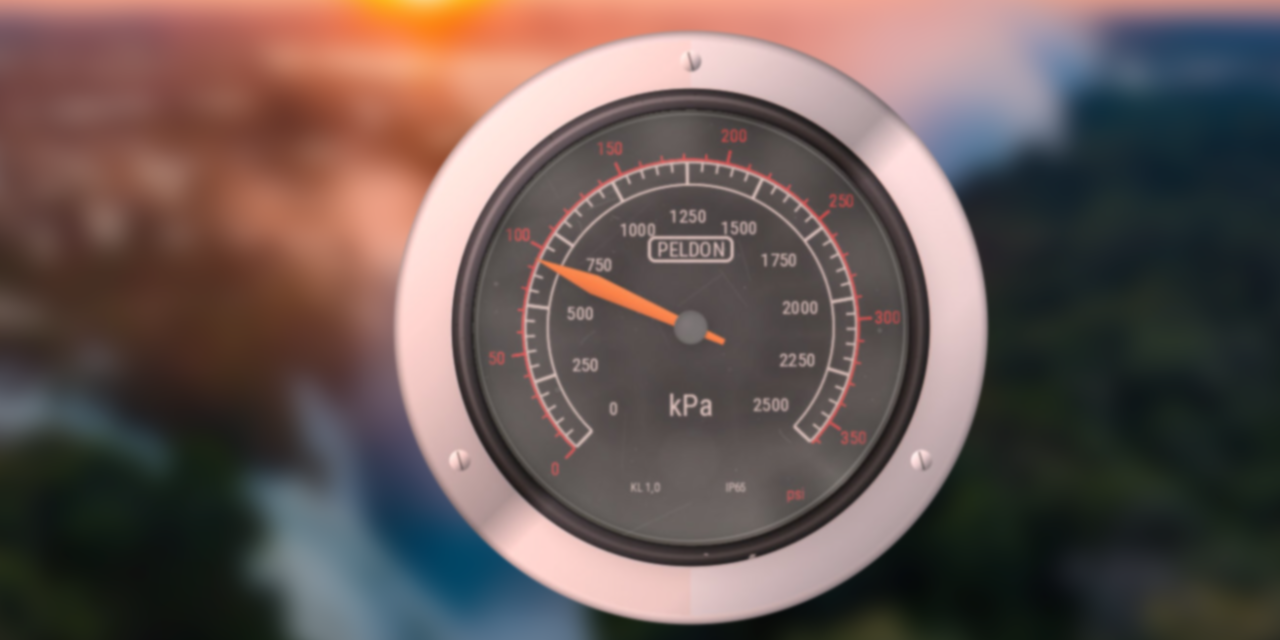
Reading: 650 kPa
